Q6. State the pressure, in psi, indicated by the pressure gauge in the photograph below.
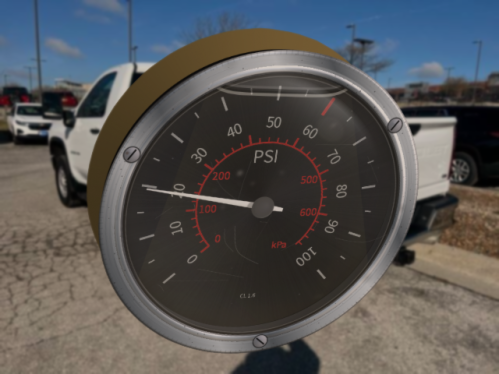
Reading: 20 psi
